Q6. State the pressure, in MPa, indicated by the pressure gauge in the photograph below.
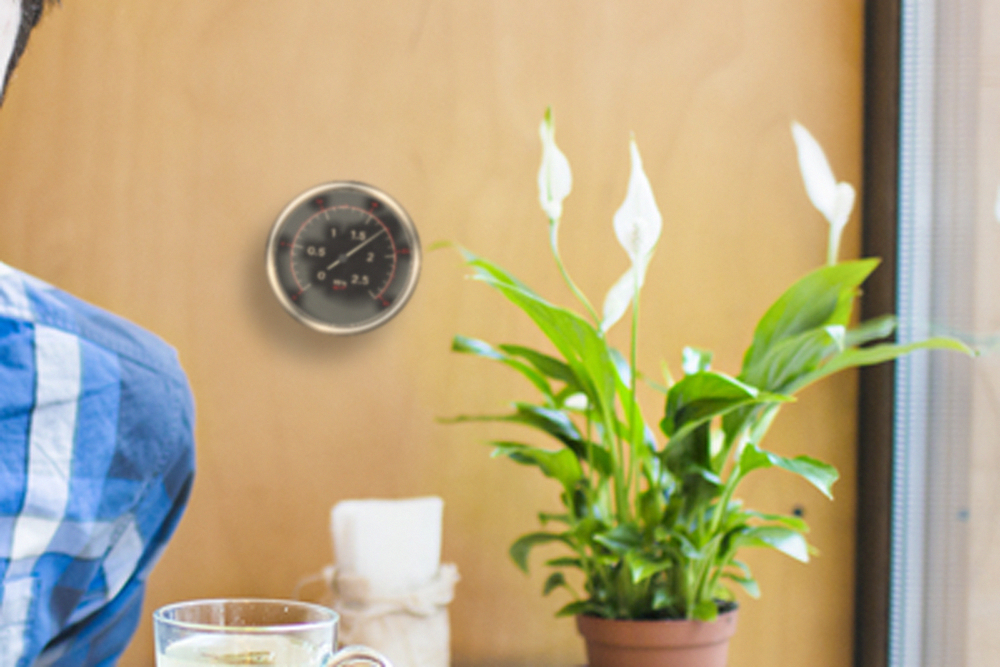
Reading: 1.7 MPa
